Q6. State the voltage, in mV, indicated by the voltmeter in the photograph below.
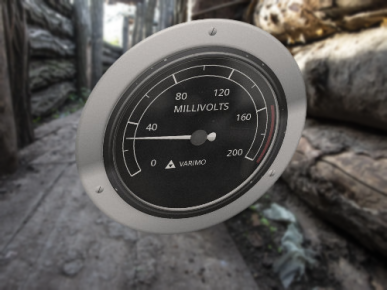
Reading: 30 mV
